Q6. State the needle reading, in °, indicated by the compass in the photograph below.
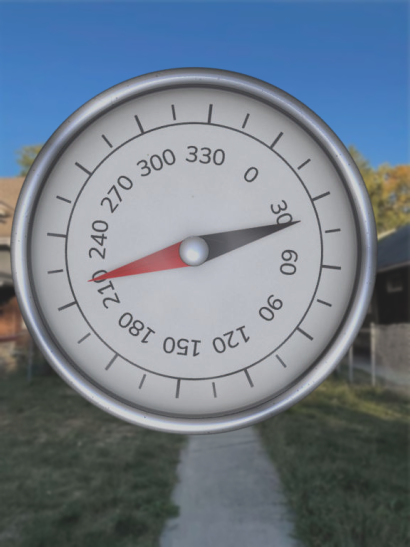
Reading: 217.5 °
